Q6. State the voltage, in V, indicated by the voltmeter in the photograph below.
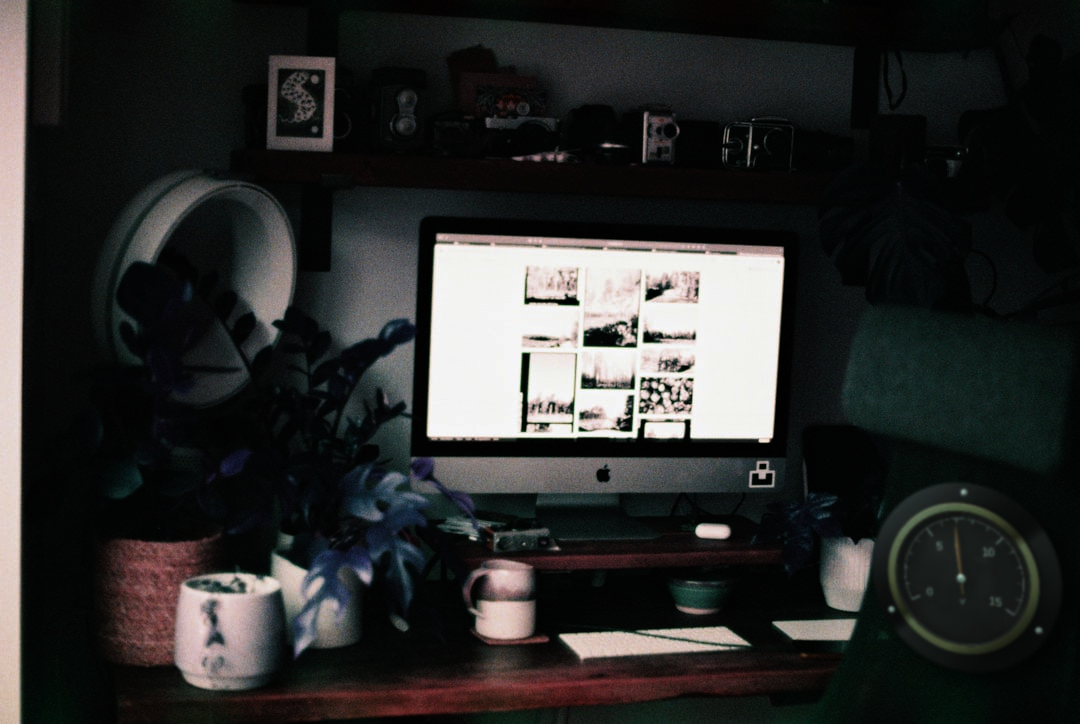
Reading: 7 V
